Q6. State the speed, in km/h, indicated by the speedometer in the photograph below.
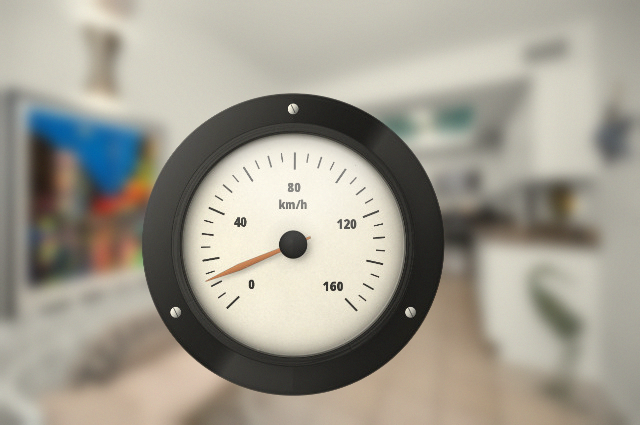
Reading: 12.5 km/h
